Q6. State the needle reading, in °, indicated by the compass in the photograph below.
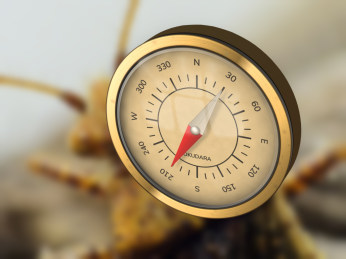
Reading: 210 °
